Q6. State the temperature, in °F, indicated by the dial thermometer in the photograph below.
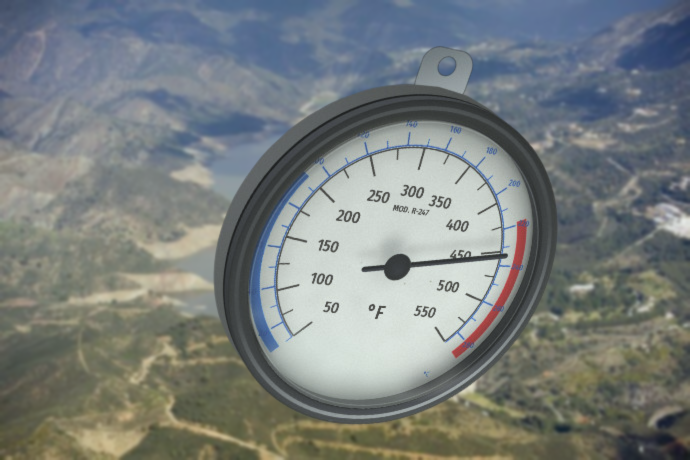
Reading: 450 °F
